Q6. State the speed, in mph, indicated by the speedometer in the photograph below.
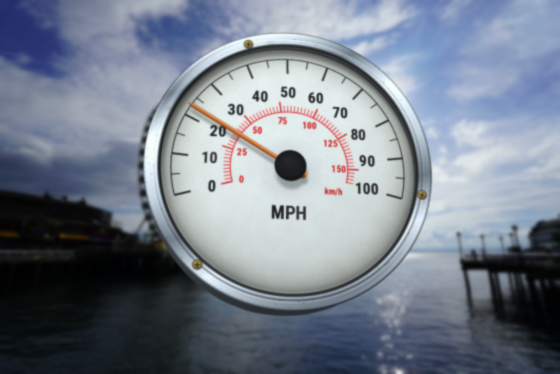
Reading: 22.5 mph
